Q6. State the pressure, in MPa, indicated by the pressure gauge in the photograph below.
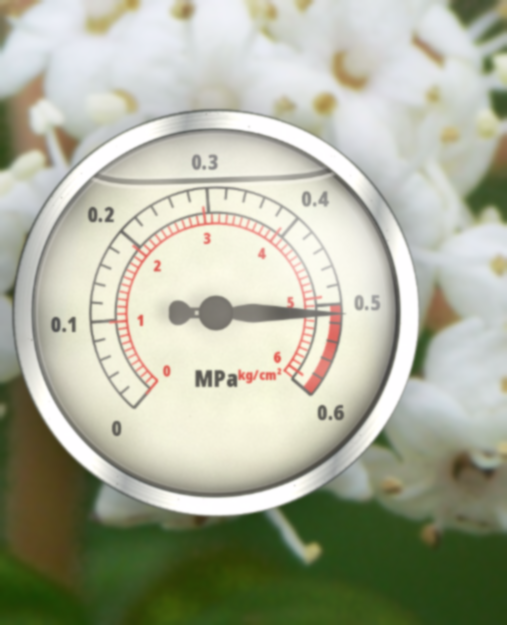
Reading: 0.51 MPa
